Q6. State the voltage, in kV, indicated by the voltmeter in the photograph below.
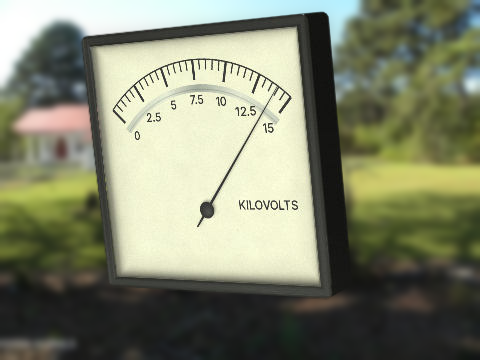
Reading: 14 kV
